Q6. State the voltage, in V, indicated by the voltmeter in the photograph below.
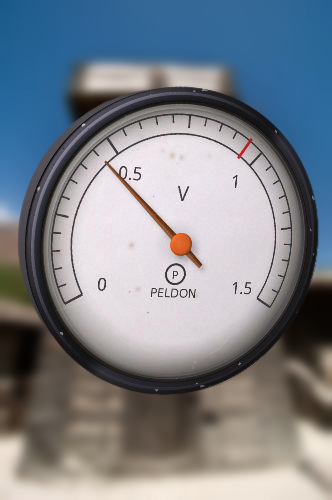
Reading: 0.45 V
